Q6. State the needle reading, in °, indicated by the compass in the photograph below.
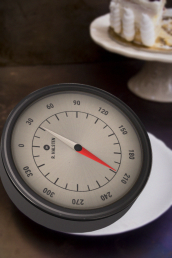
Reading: 210 °
